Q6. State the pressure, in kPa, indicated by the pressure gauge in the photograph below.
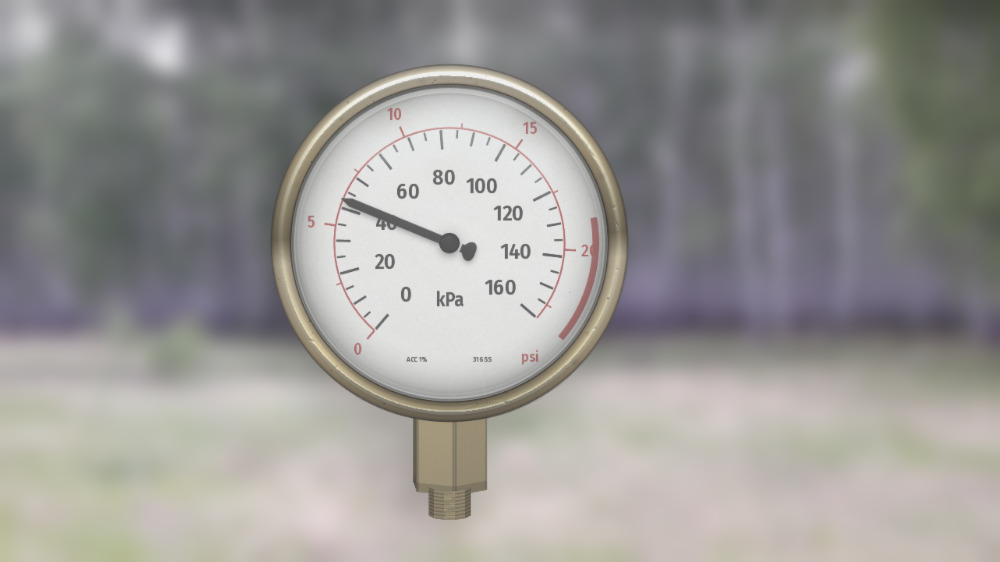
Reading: 42.5 kPa
